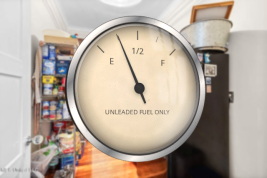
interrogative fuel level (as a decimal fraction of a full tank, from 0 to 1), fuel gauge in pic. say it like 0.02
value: 0.25
